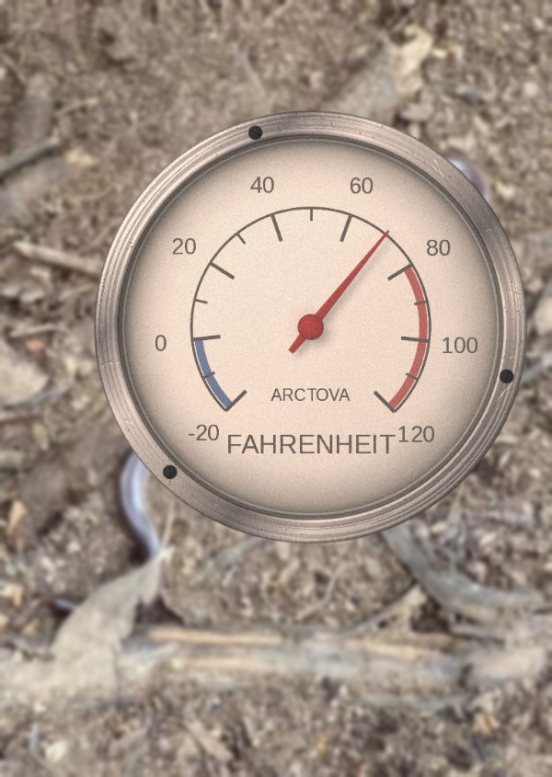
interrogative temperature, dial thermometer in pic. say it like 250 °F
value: 70 °F
